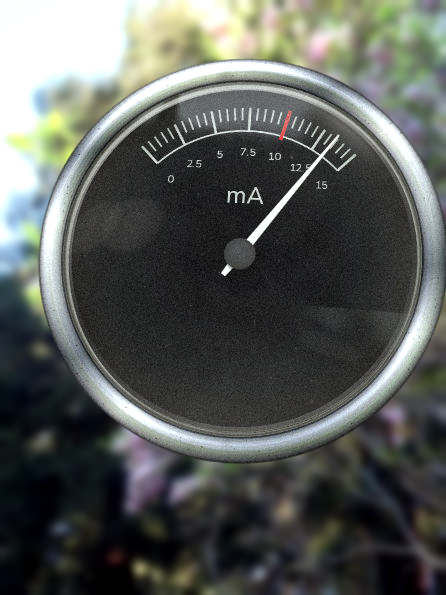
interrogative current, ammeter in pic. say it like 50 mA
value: 13.5 mA
